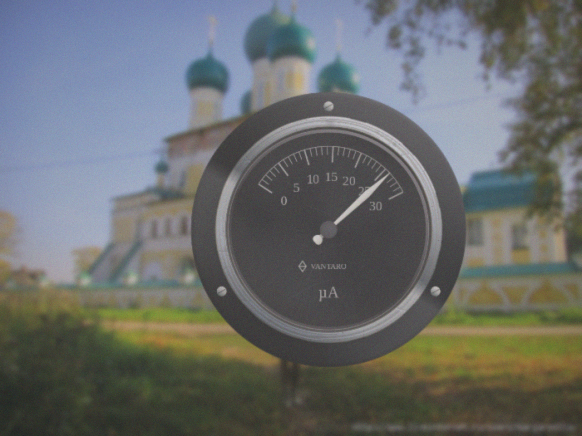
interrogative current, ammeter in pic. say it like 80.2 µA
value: 26 µA
